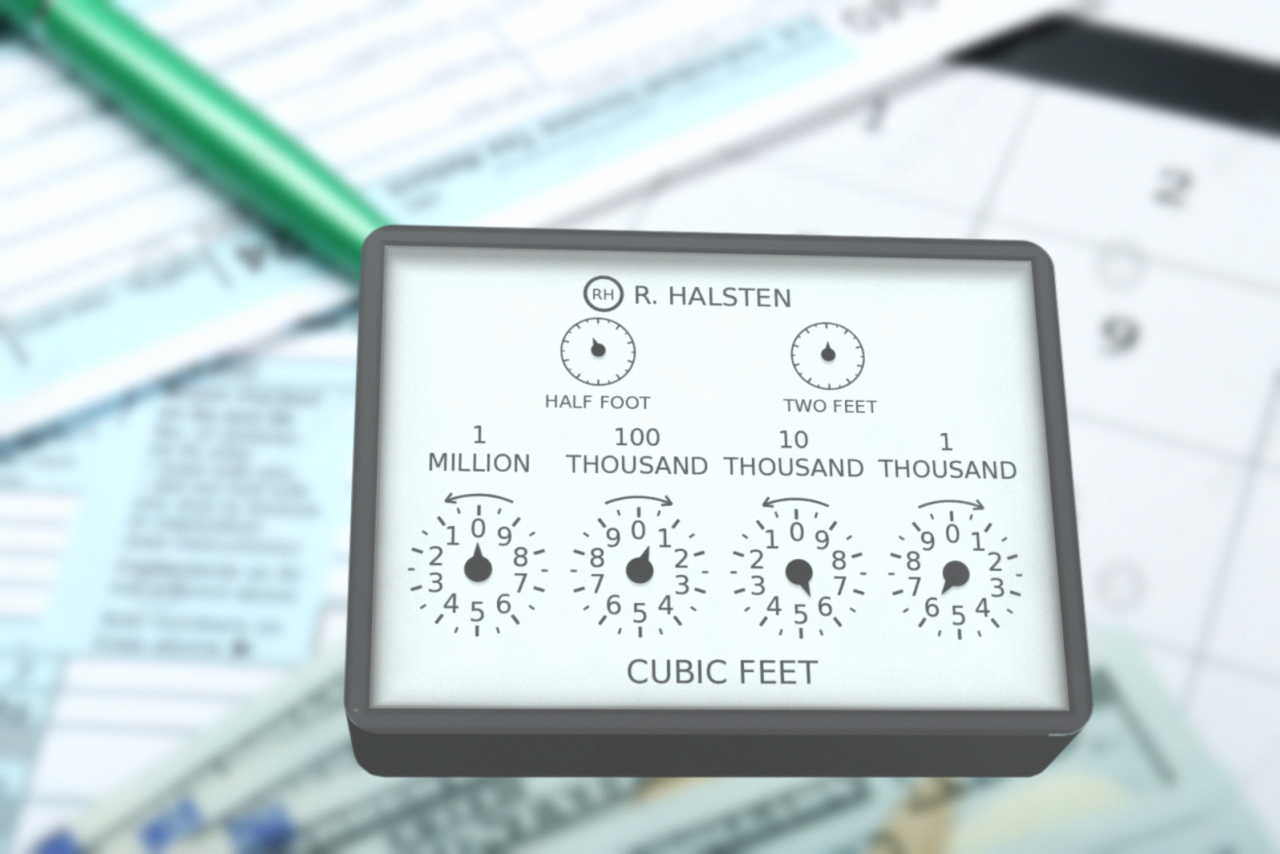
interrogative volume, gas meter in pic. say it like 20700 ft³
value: 5600 ft³
